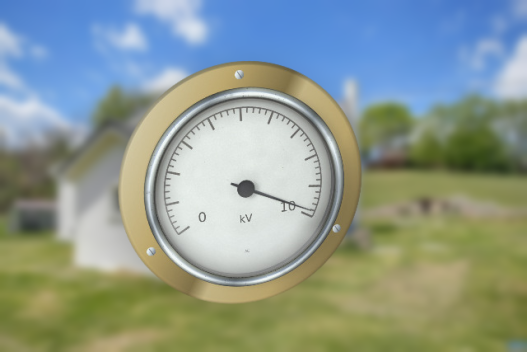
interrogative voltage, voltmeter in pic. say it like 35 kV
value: 9.8 kV
